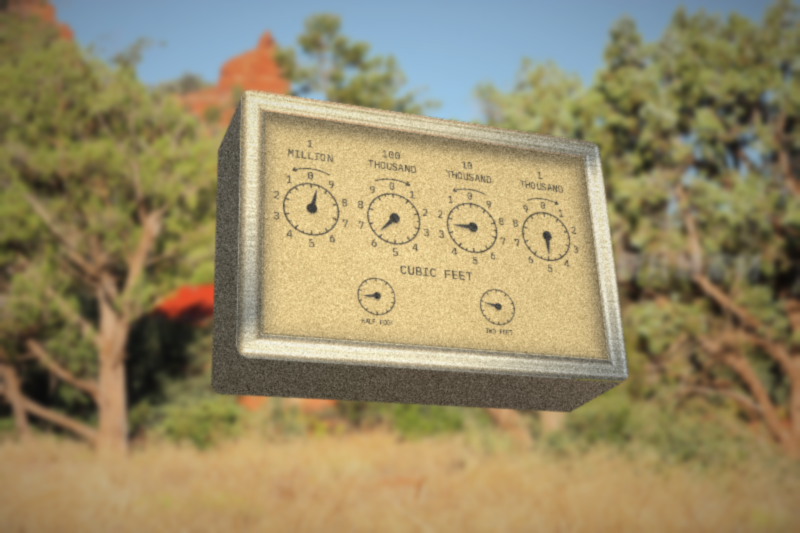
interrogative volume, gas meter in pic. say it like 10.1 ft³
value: 962500 ft³
